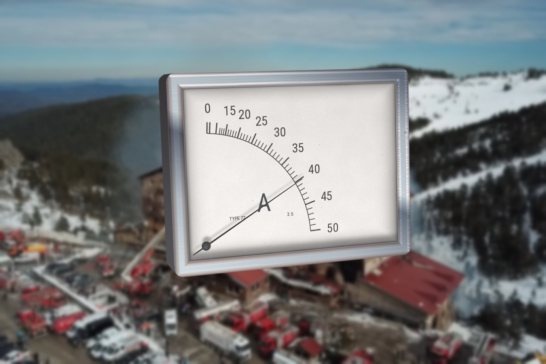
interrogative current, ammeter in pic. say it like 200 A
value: 40 A
